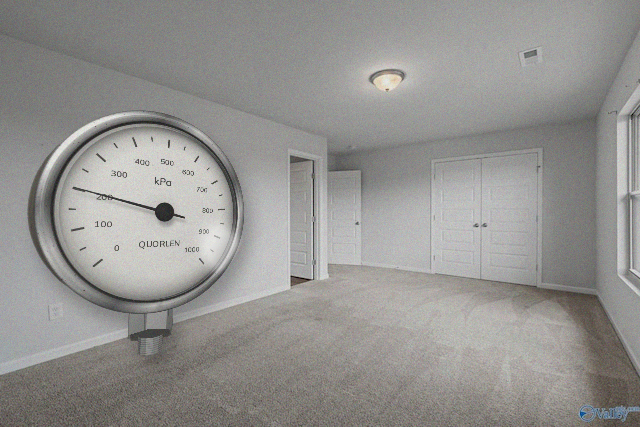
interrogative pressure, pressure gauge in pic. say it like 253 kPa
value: 200 kPa
